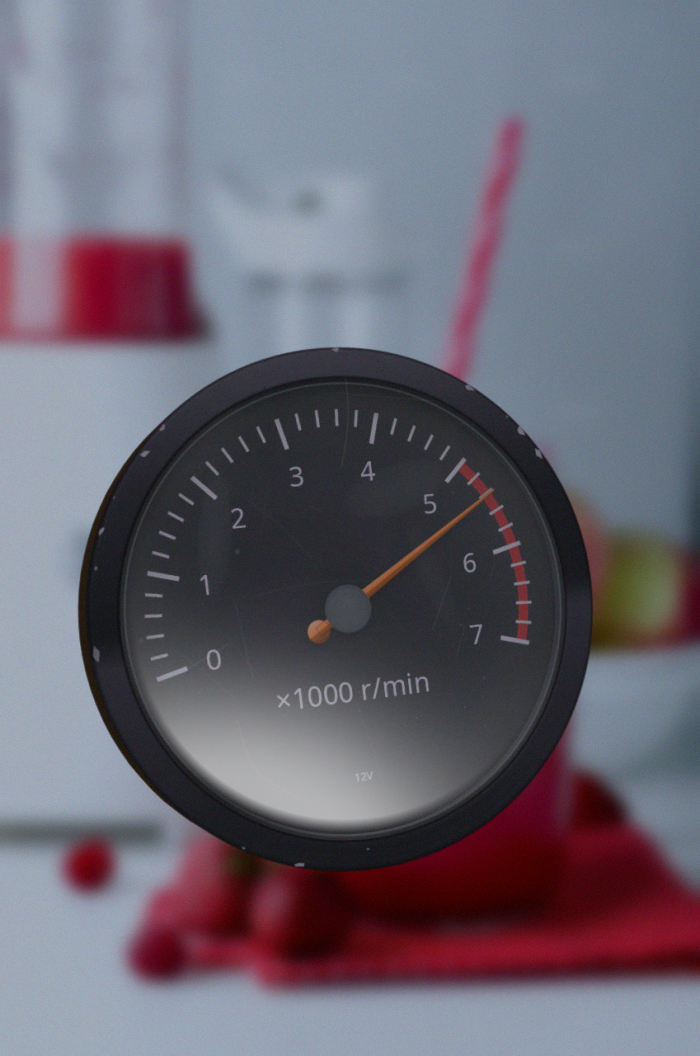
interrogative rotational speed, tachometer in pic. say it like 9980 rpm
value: 5400 rpm
